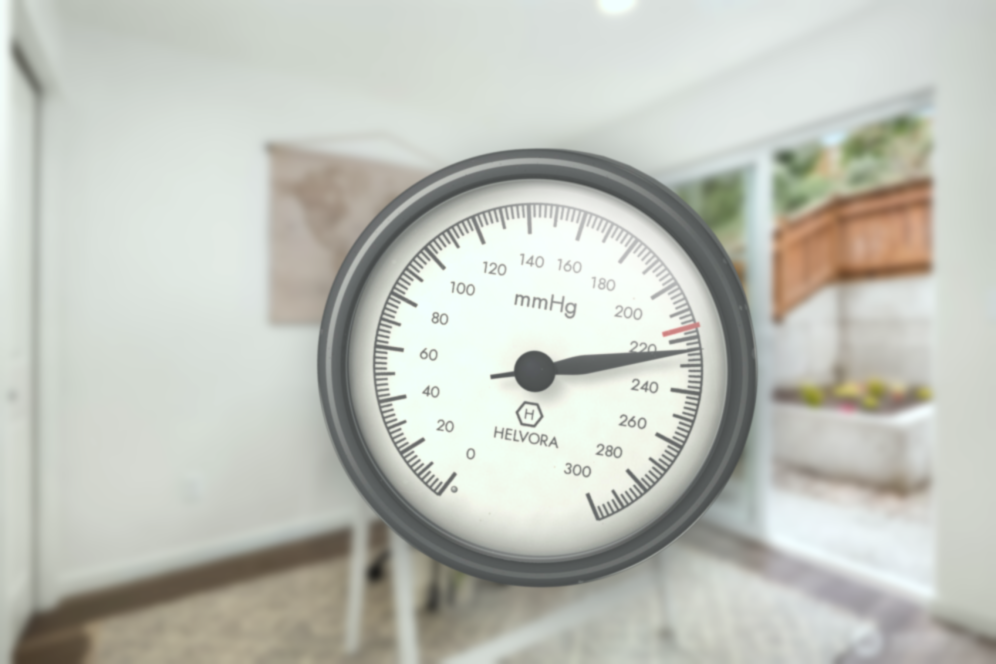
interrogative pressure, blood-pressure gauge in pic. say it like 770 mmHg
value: 224 mmHg
